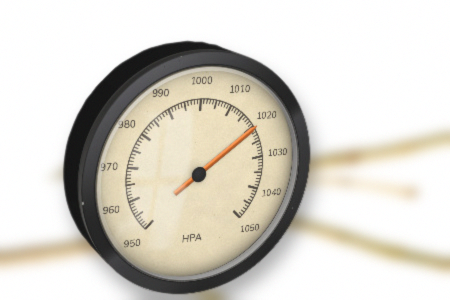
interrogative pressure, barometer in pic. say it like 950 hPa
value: 1020 hPa
